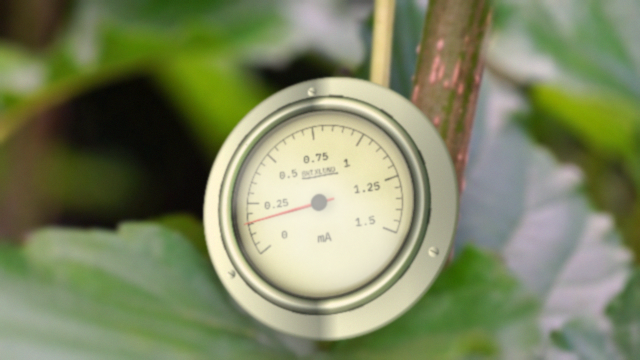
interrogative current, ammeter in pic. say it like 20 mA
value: 0.15 mA
